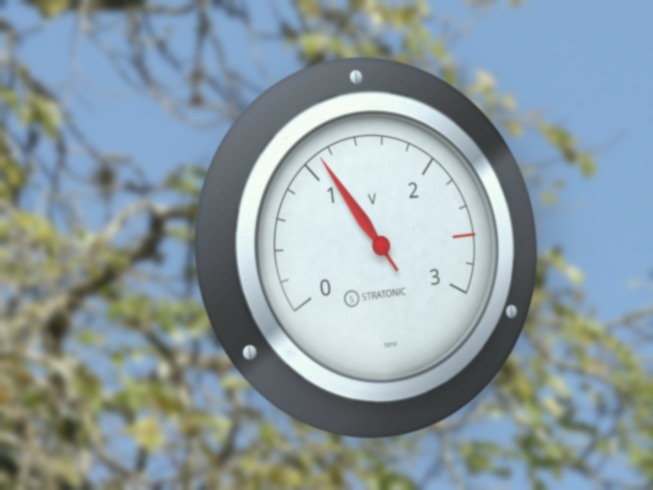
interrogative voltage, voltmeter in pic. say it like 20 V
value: 1.1 V
